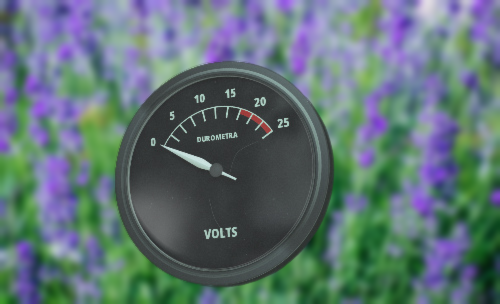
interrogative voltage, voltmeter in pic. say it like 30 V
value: 0 V
